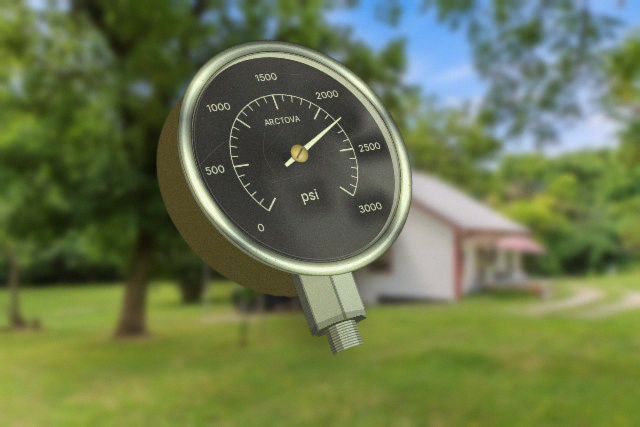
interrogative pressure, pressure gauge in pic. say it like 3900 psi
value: 2200 psi
